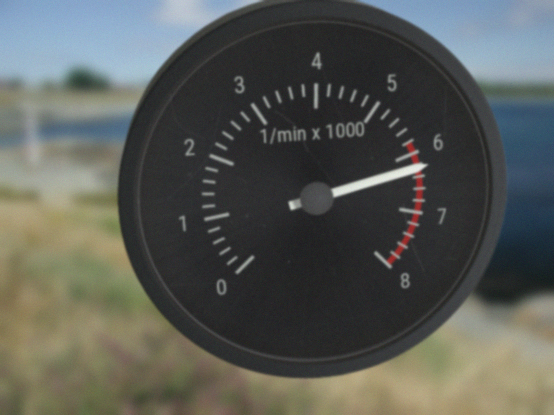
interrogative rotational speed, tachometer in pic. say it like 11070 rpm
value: 6200 rpm
